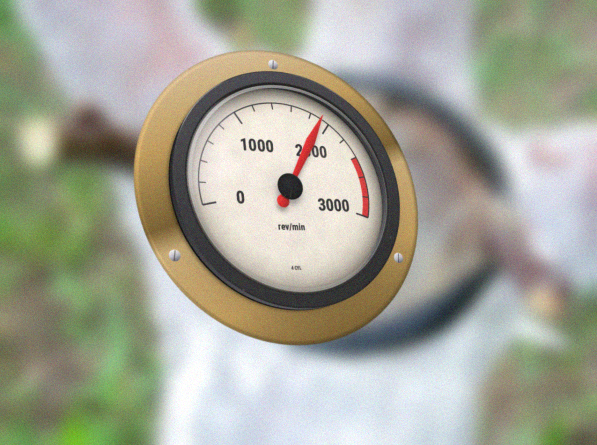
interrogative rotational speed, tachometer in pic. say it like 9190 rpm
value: 1900 rpm
